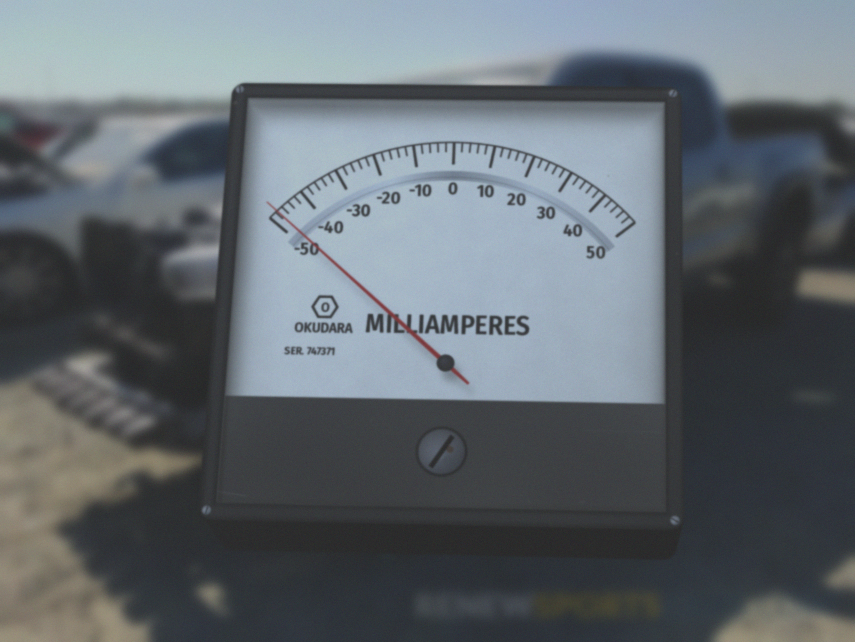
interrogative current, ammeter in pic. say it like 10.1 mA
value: -48 mA
